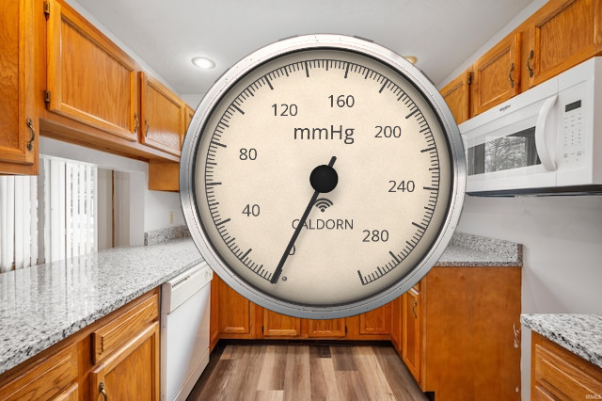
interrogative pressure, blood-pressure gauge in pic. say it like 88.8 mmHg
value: 2 mmHg
